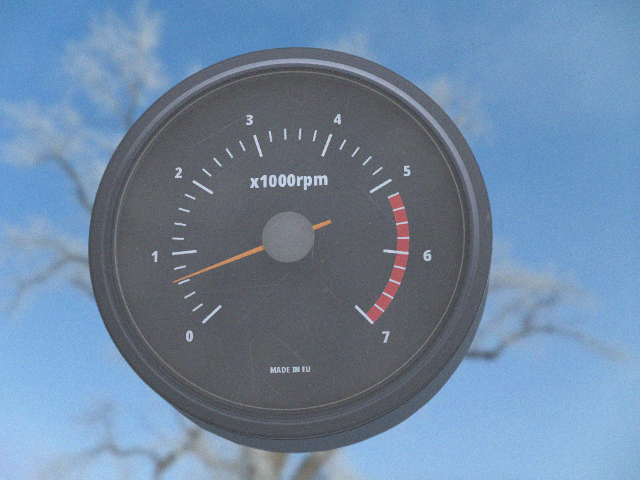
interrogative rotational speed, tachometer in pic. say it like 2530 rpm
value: 600 rpm
